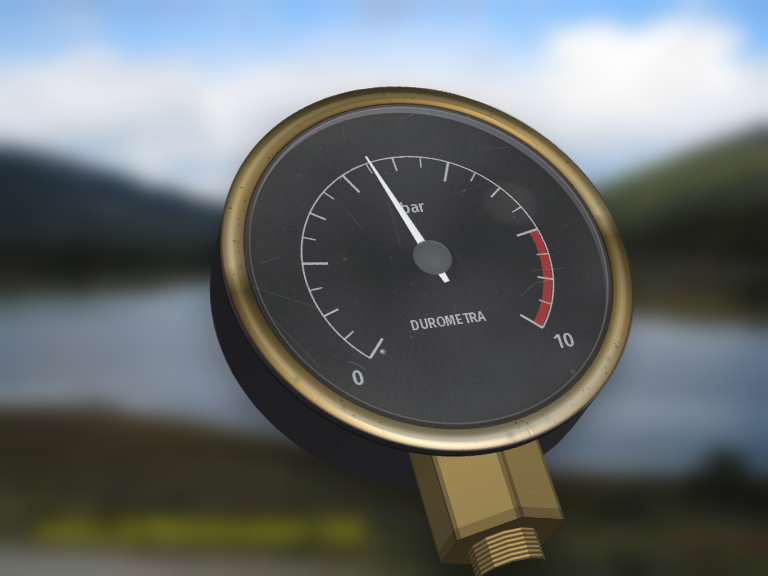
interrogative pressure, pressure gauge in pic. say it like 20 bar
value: 4.5 bar
